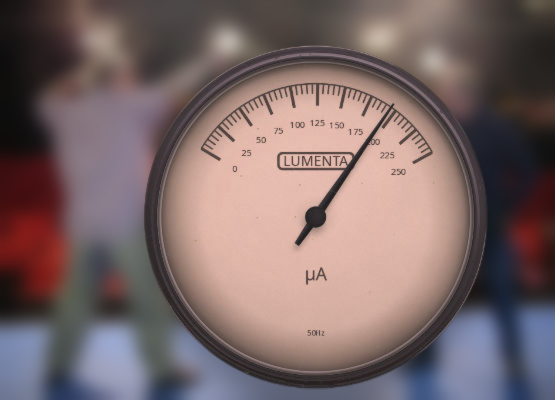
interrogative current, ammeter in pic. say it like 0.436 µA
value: 195 µA
